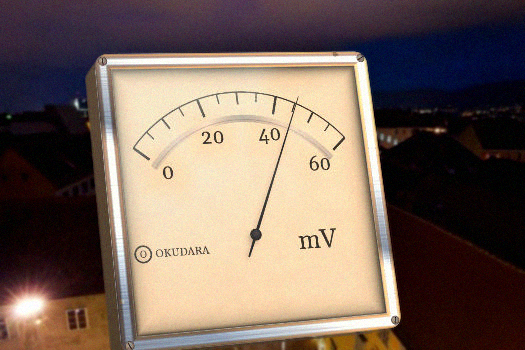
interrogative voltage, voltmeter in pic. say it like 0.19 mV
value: 45 mV
